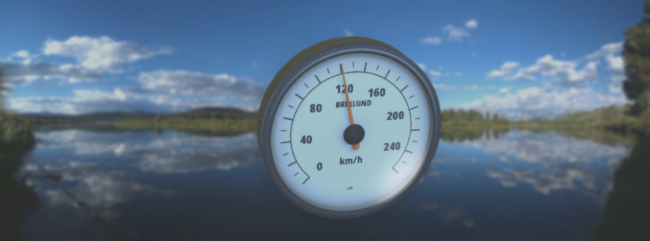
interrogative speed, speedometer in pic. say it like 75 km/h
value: 120 km/h
